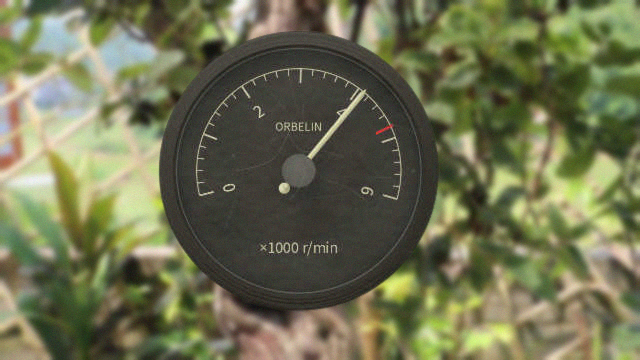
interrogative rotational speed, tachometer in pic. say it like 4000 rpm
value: 4100 rpm
